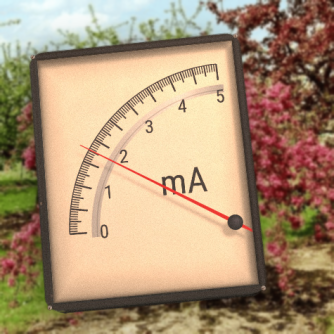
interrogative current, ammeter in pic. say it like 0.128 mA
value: 1.75 mA
